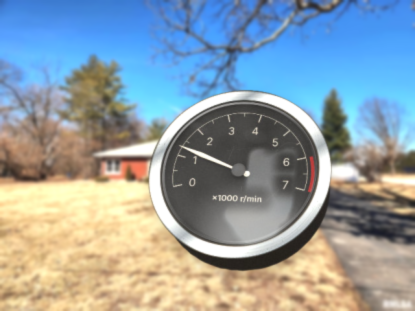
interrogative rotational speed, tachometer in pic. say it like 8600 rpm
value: 1250 rpm
